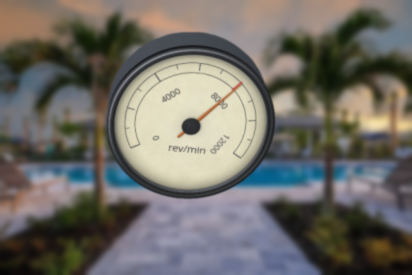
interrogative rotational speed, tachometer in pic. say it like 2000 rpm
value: 8000 rpm
